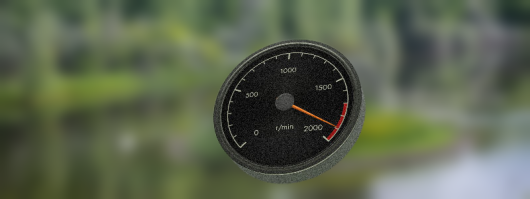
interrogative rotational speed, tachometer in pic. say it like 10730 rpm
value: 1900 rpm
